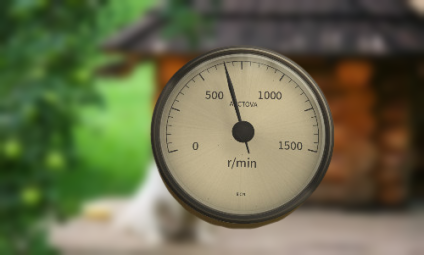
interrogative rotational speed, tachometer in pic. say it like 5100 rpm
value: 650 rpm
